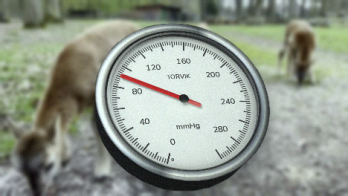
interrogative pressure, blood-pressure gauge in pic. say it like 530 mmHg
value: 90 mmHg
